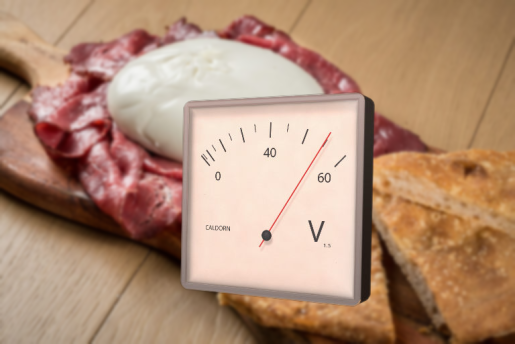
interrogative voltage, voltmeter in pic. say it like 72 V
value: 55 V
